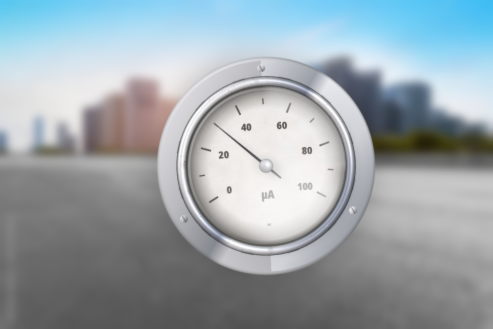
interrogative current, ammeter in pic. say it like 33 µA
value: 30 µA
